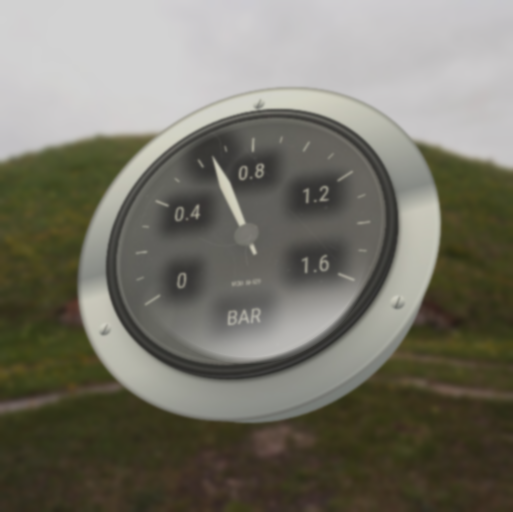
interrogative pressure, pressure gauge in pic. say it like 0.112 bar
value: 0.65 bar
